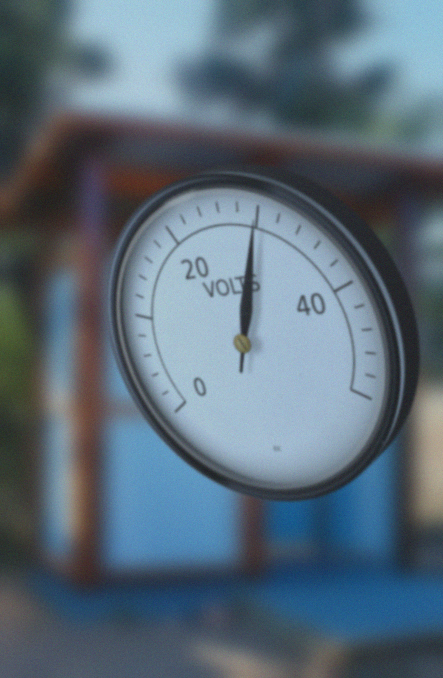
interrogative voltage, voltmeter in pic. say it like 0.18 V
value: 30 V
